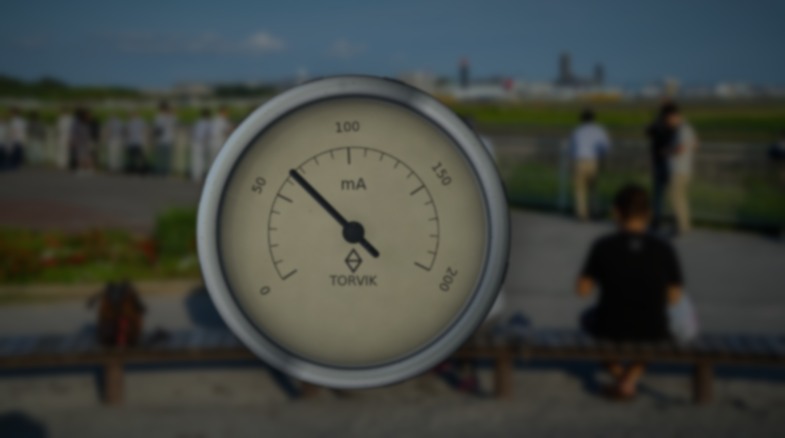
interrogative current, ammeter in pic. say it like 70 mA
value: 65 mA
